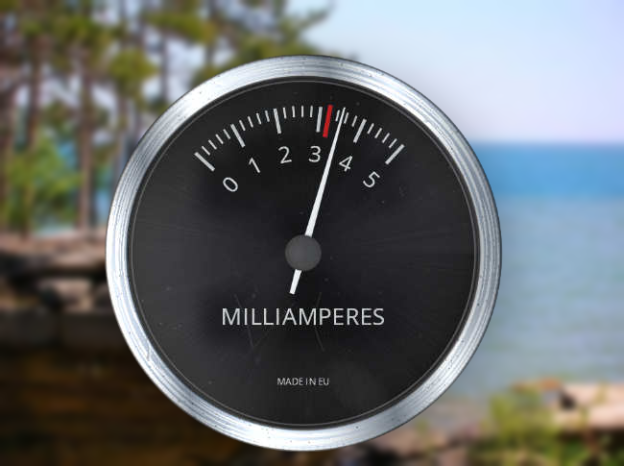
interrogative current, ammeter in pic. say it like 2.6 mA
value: 3.5 mA
